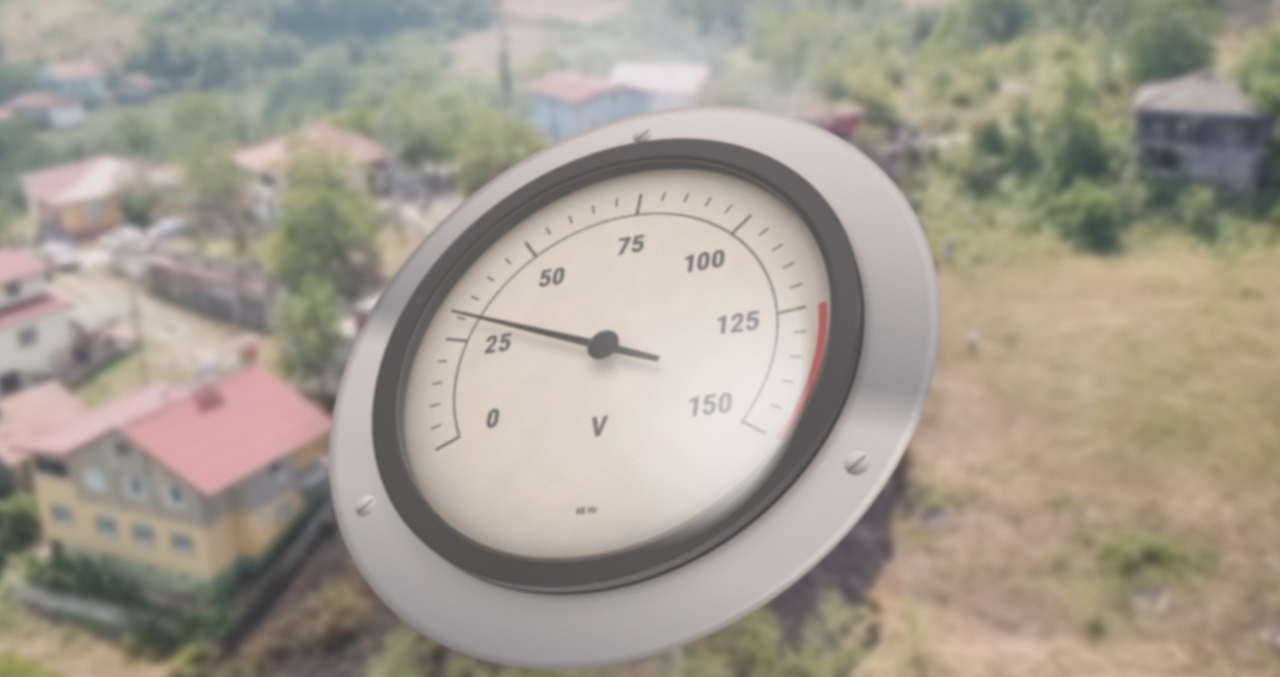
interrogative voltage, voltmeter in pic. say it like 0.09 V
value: 30 V
